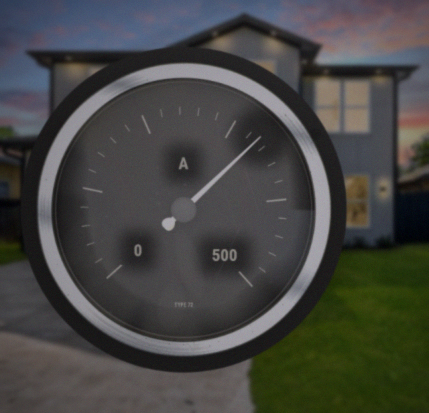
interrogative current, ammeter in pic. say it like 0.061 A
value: 330 A
